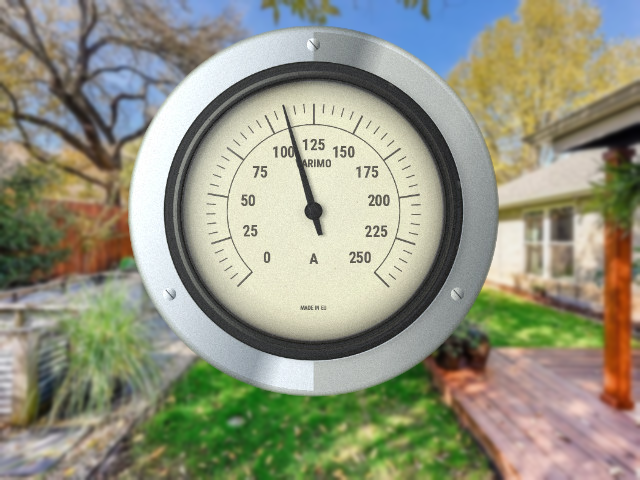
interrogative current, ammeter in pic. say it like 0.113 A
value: 110 A
